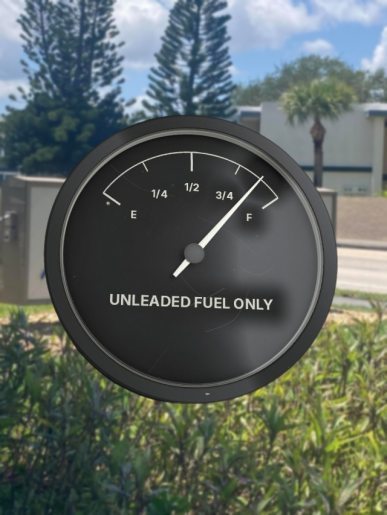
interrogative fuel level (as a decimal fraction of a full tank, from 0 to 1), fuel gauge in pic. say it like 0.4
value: 0.875
